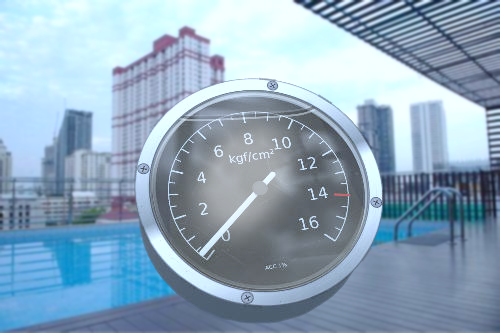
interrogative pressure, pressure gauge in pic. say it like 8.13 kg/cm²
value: 0.25 kg/cm²
